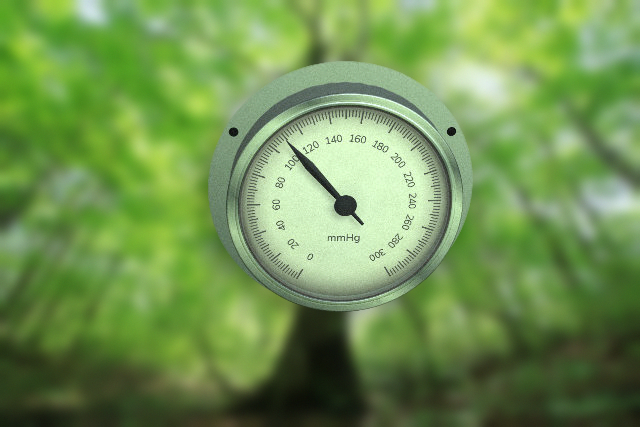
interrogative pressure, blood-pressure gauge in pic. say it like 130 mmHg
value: 110 mmHg
